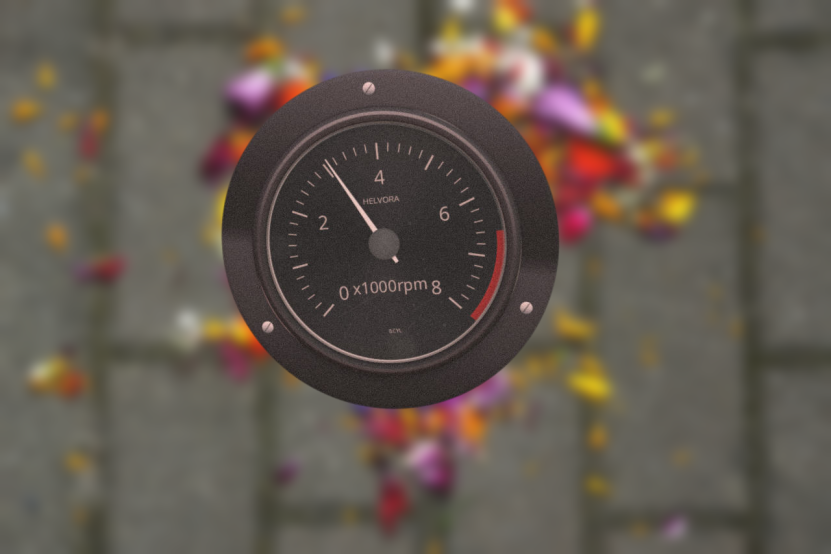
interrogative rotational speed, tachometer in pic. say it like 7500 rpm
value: 3100 rpm
